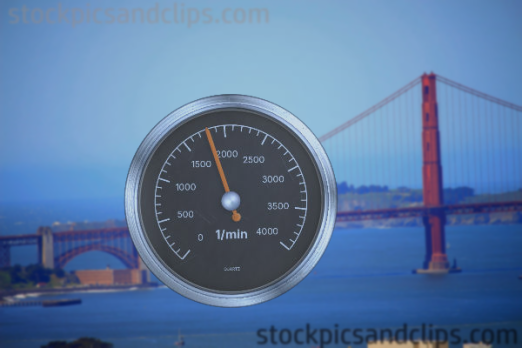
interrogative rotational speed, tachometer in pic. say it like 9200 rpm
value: 1800 rpm
